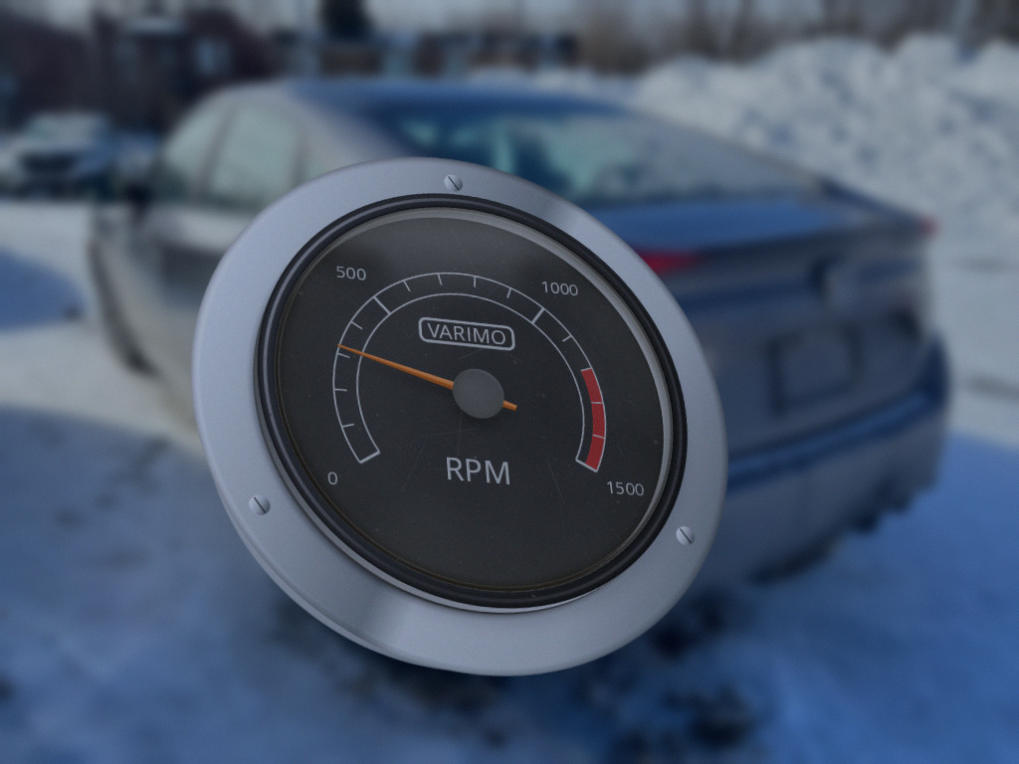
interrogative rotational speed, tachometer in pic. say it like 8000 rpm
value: 300 rpm
